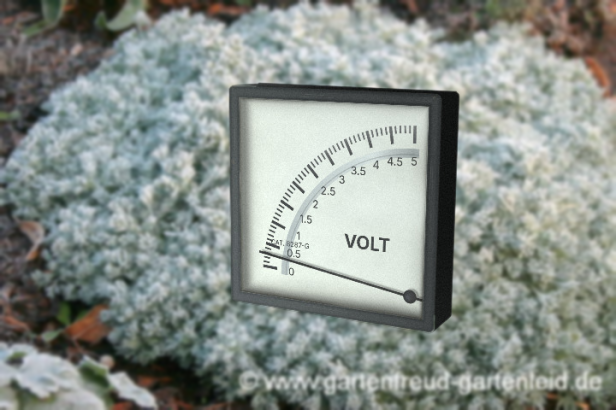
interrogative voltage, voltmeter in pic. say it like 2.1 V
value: 0.3 V
